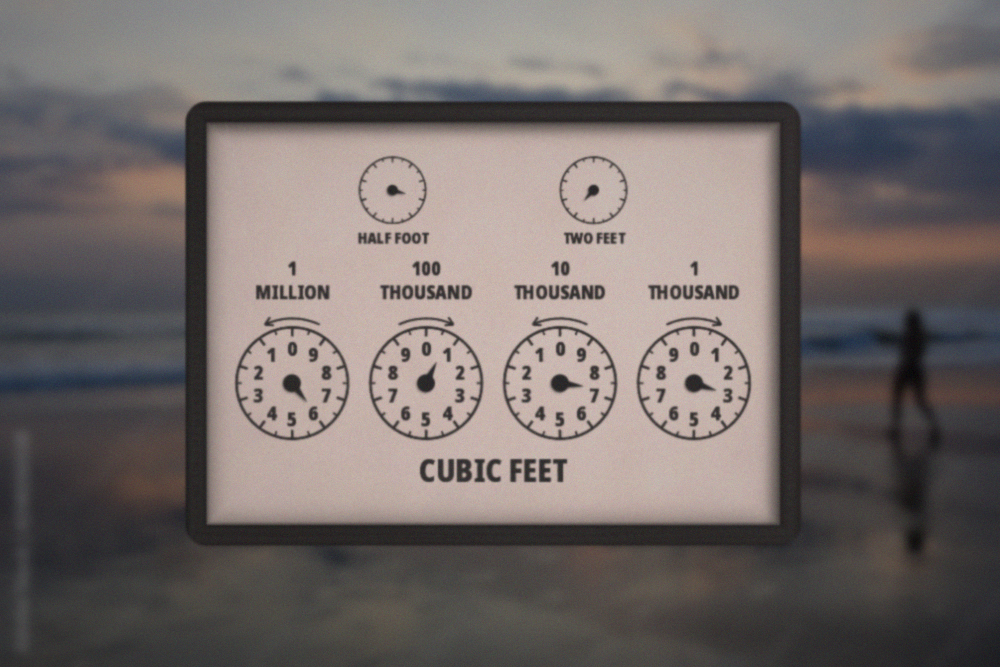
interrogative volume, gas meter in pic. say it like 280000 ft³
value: 607300 ft³
